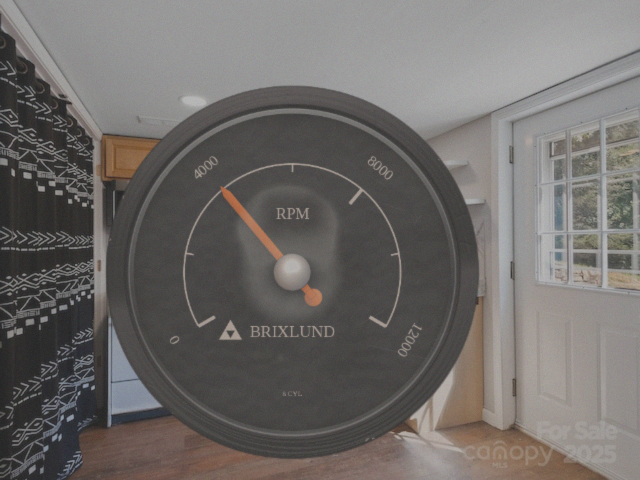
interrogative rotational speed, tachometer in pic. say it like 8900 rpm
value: 4000 rpm
